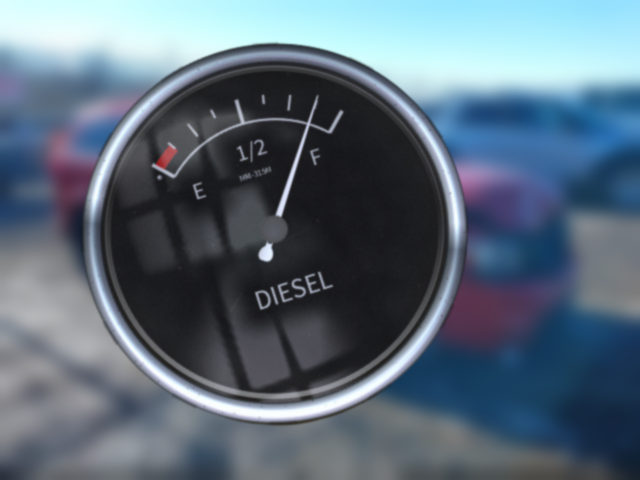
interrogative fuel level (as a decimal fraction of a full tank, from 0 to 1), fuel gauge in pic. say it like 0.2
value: 0.875
